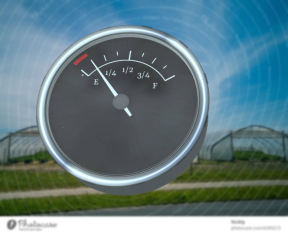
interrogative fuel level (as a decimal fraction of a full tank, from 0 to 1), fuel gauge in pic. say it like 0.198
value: 0.125
